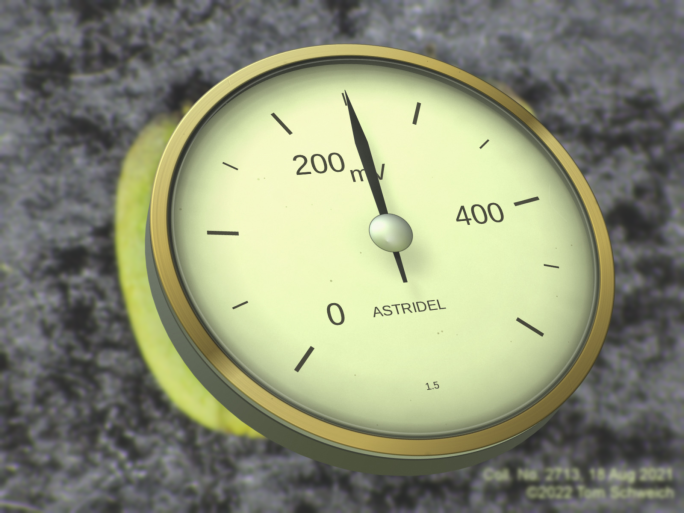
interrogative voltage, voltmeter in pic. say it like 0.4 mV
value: 250 mV
